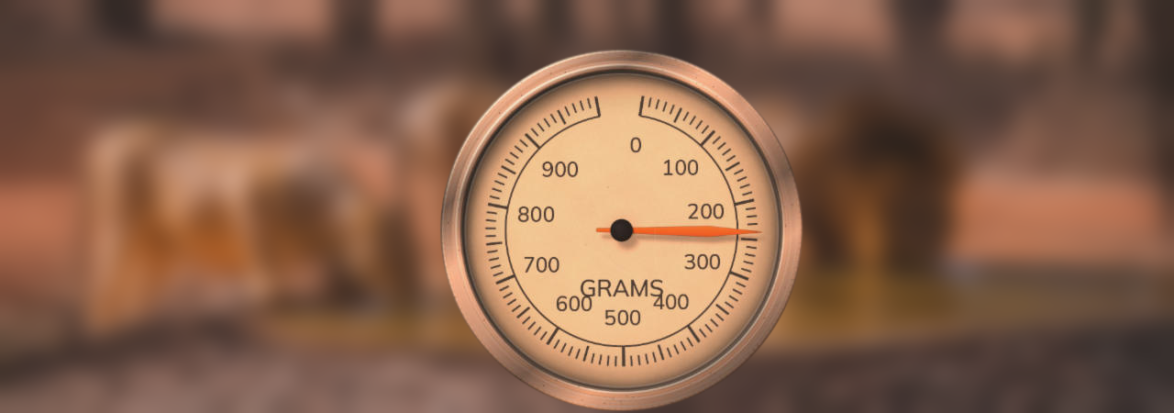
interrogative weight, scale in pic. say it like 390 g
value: 240 g
